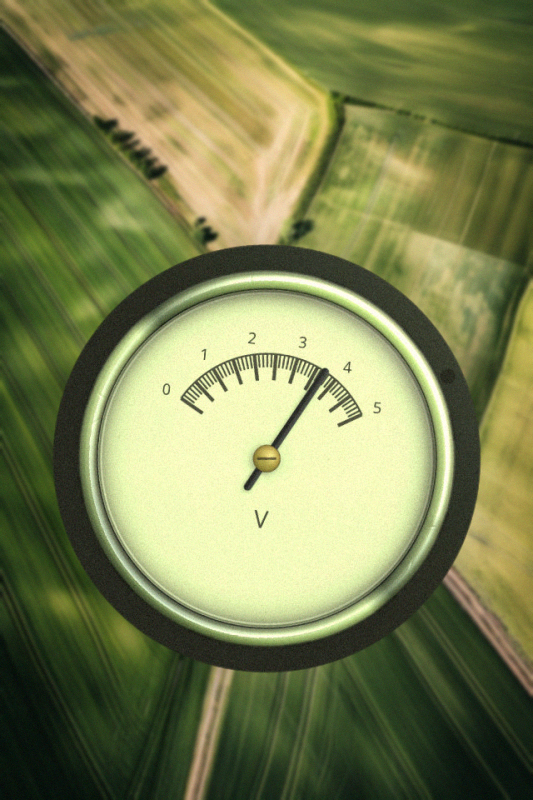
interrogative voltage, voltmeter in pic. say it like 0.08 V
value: 3.7 V
